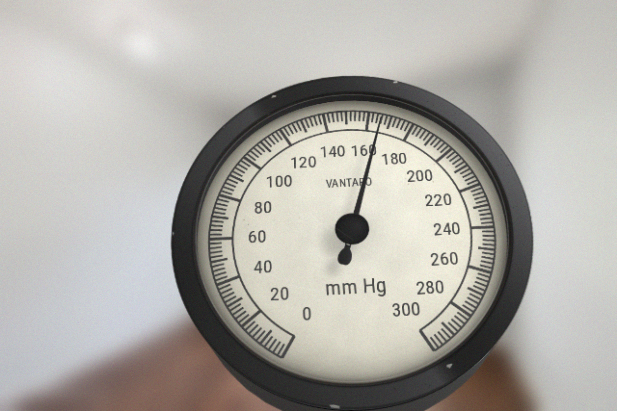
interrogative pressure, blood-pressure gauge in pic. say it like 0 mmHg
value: 166 mmHg
